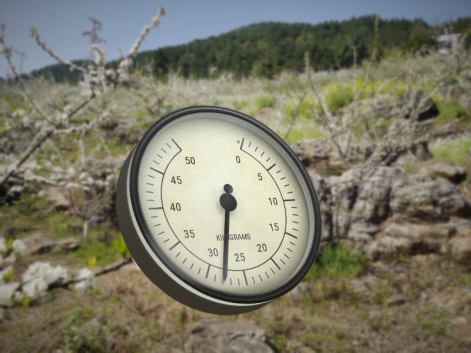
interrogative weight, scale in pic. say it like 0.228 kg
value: 28 kg
